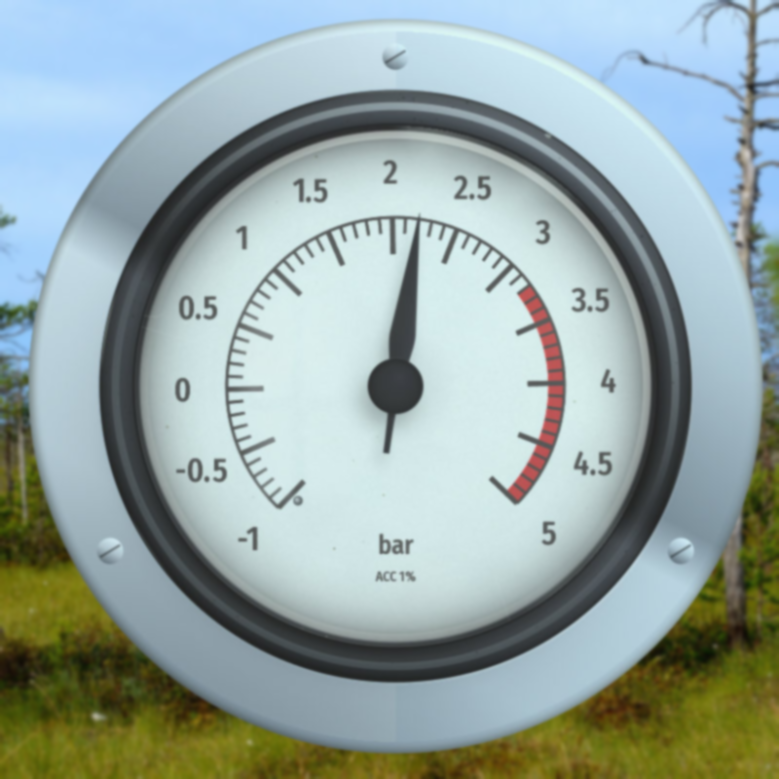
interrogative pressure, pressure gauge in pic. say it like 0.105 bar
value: 2.2 bar
